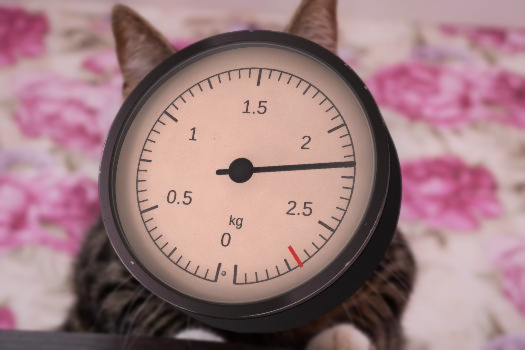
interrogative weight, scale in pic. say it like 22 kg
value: 2.2 kg
